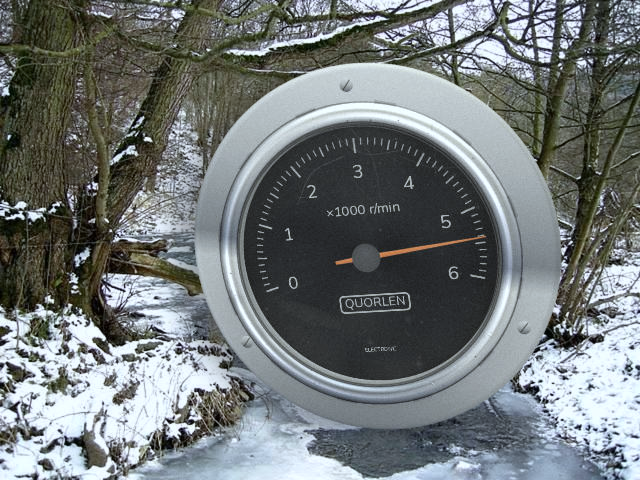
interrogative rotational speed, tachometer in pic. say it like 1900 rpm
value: 5400 rpm
